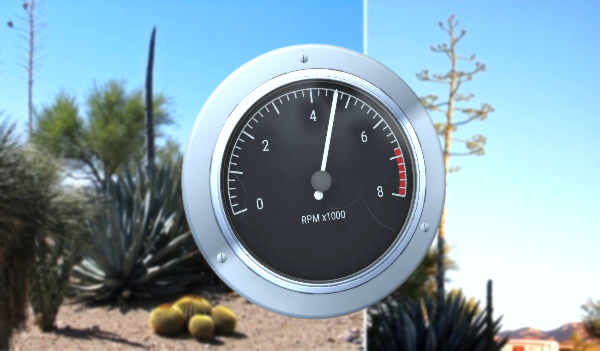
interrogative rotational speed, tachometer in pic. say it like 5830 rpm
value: 4600 rpm
